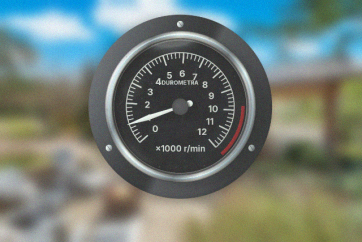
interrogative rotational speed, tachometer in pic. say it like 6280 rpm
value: 1000 rpm
